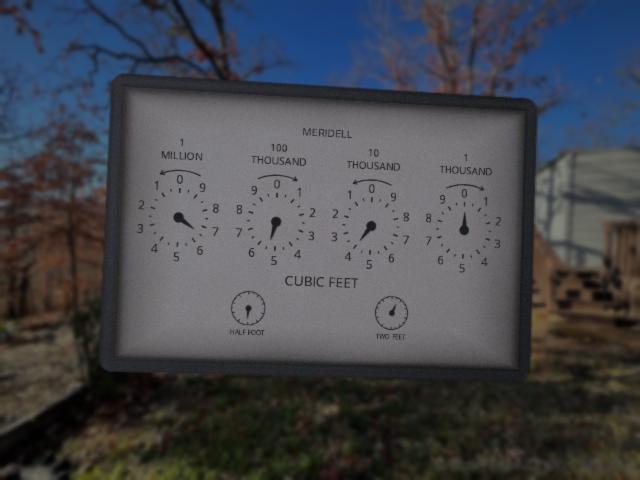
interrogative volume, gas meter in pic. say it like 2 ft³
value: 654000 ft³
